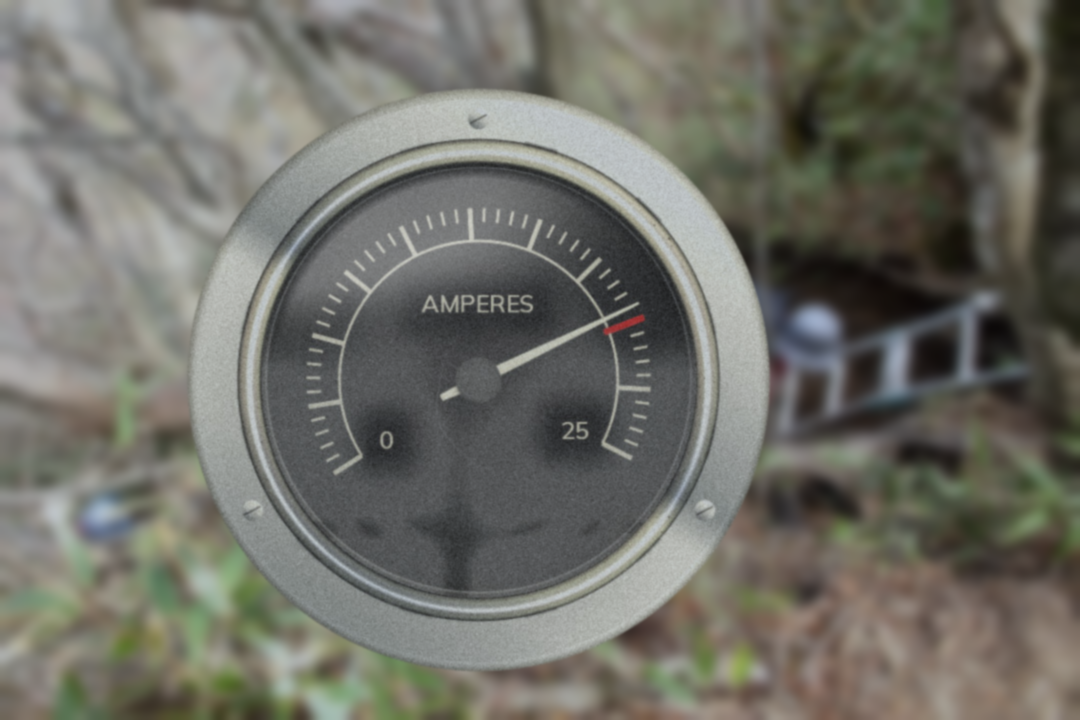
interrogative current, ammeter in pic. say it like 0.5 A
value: 19.5 A
